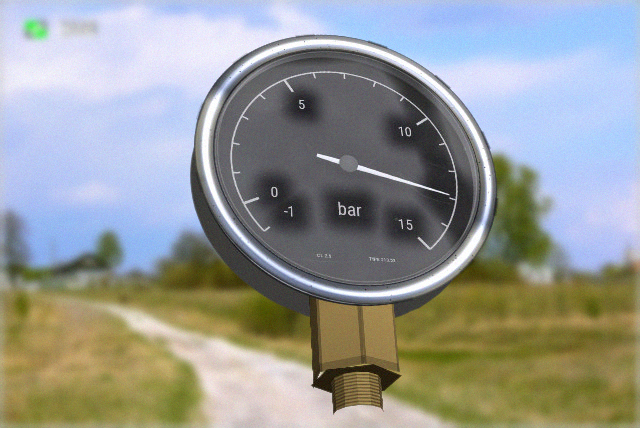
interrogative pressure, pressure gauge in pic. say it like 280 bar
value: 13 bar
